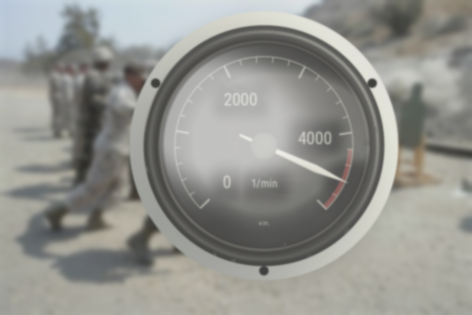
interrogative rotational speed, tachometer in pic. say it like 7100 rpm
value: 4600 rpm
